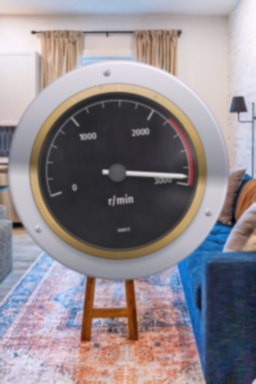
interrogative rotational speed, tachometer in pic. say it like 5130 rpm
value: 2900 rpm
